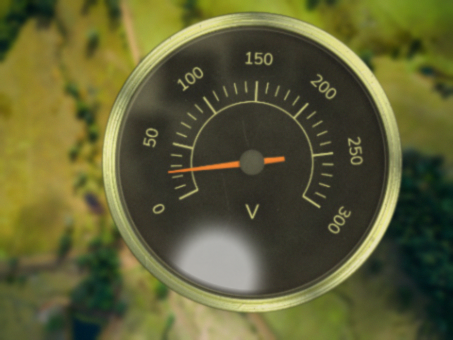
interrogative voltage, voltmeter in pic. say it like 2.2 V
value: 25 V
